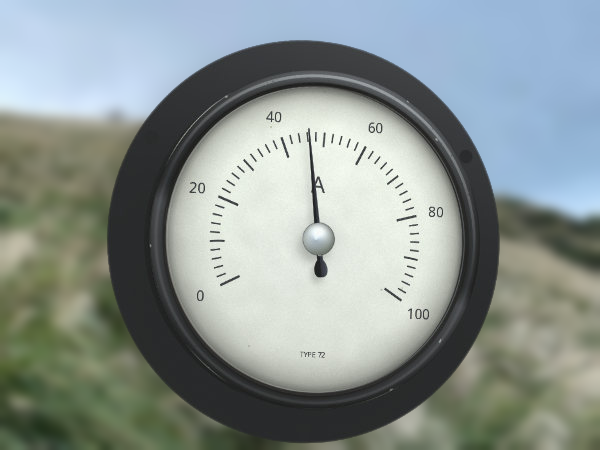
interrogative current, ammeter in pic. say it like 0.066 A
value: 46 A
